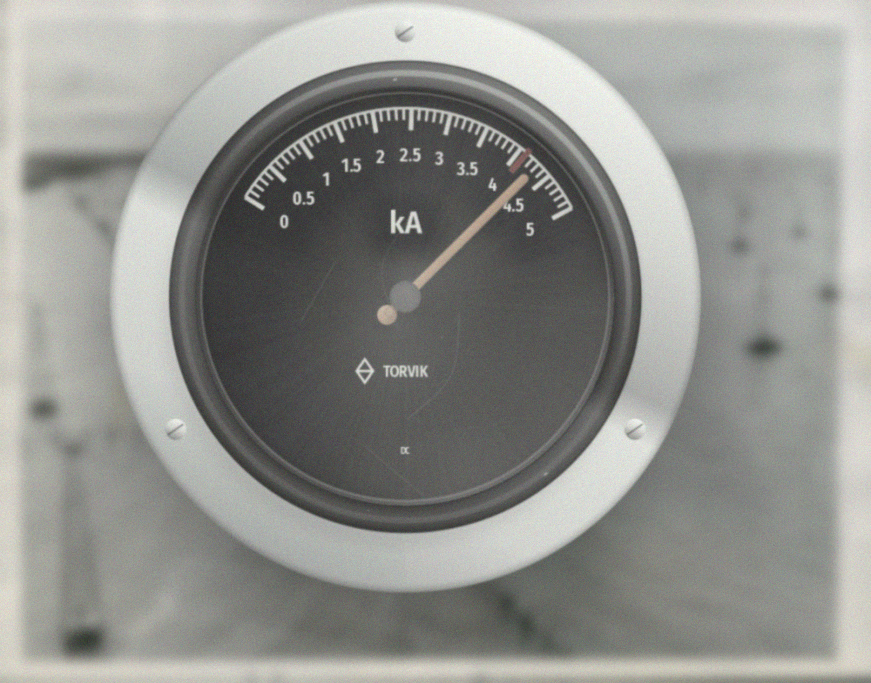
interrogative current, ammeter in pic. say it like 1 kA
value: 4.3 kA
